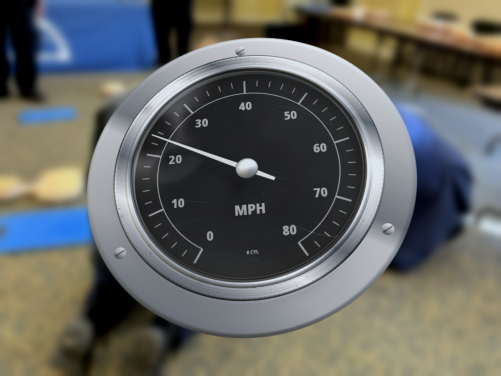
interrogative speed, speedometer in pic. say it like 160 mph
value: 23 mph
